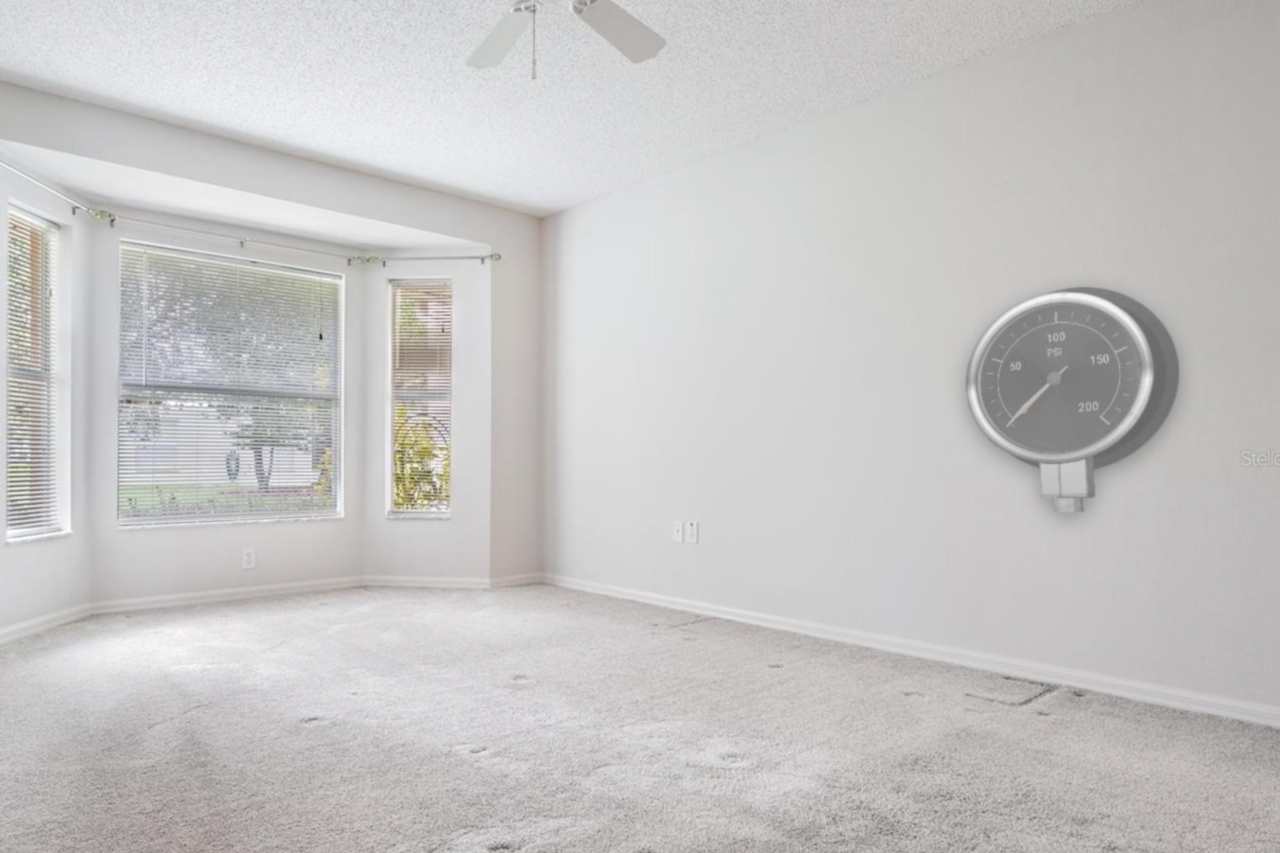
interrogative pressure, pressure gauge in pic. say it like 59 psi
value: 0 psi
